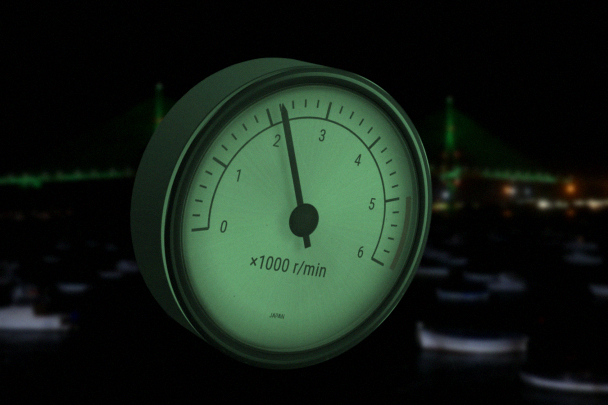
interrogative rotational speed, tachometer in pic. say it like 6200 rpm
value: 2200 rpm
